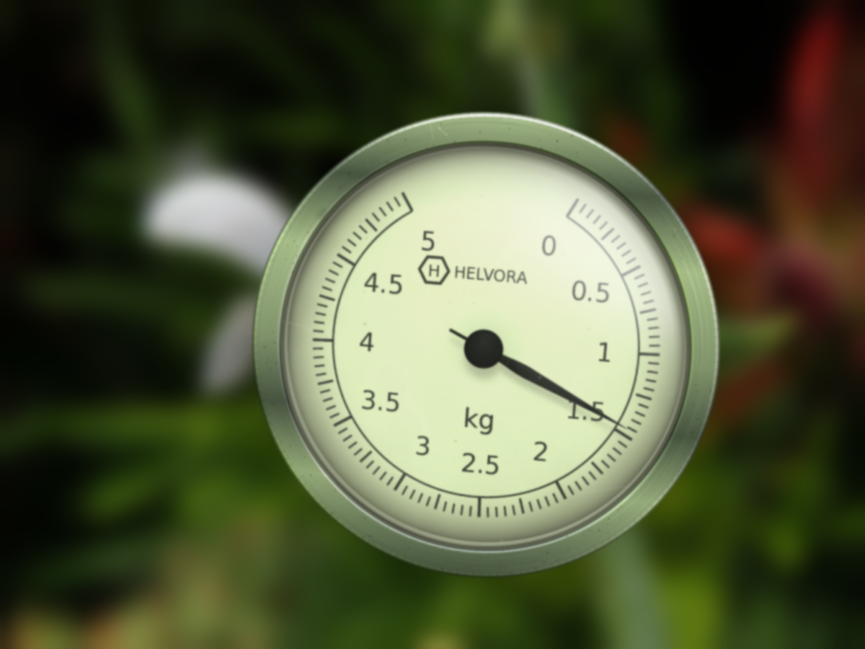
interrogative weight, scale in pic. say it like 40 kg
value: 1.45 kg
